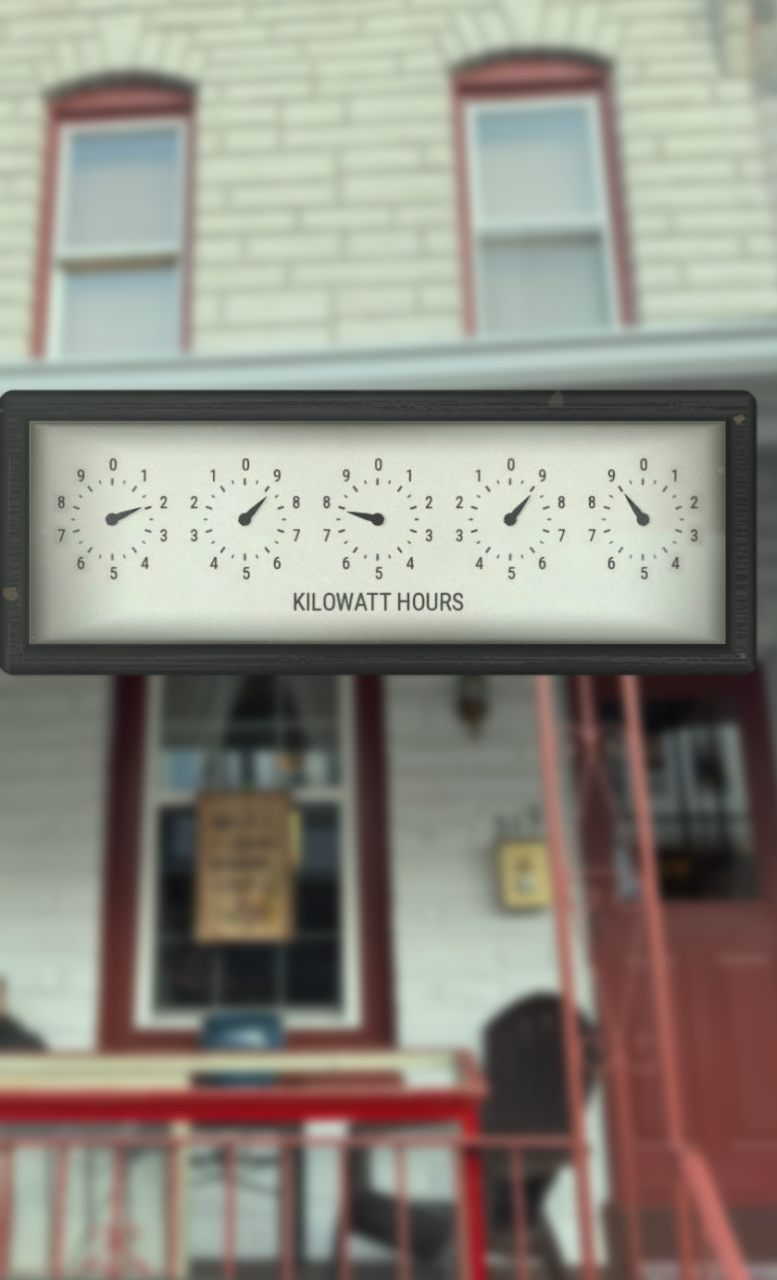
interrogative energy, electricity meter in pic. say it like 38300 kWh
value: 18789 kWh
